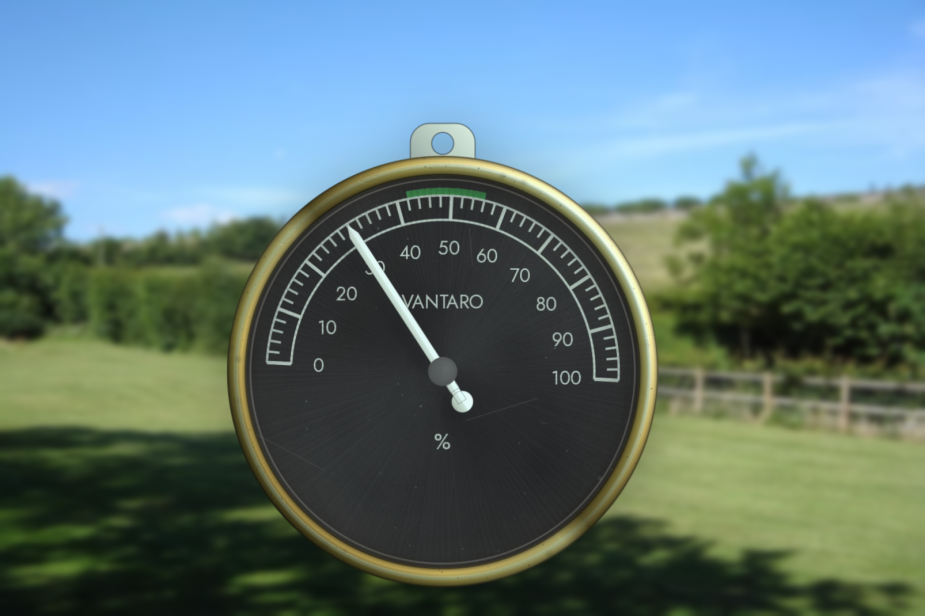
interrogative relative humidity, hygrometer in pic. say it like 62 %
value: 30 %
